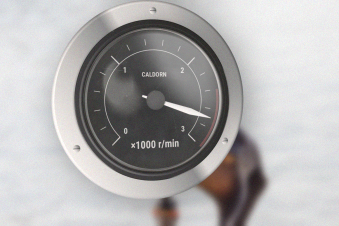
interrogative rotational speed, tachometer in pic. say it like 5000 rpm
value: 2700 rpm
